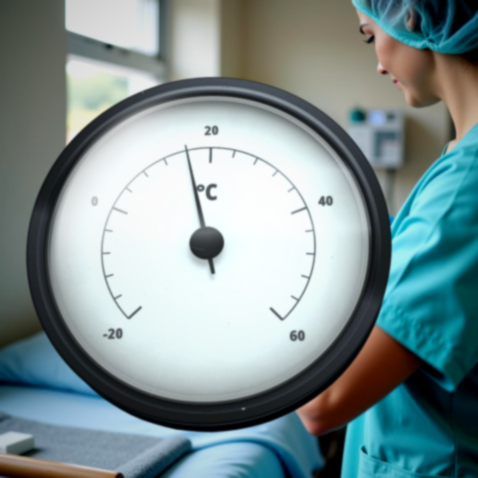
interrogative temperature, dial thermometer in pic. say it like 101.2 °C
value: 16 °C
